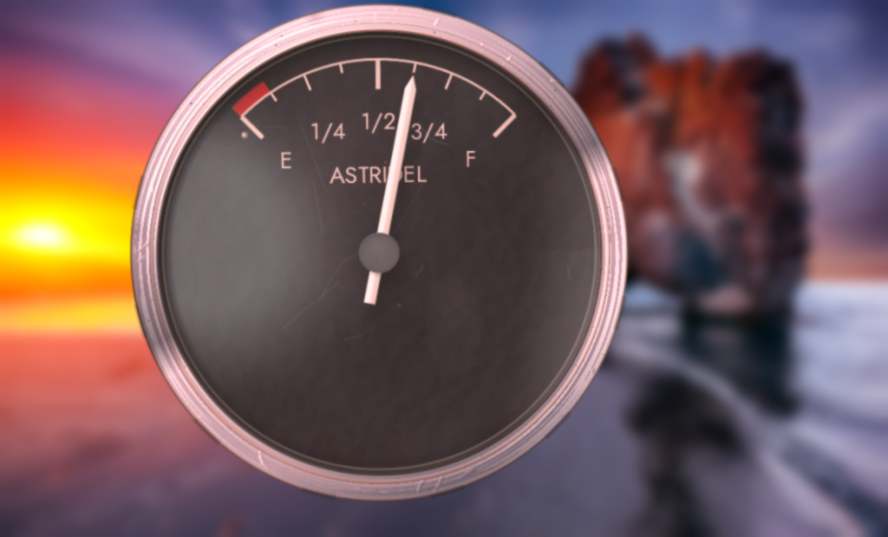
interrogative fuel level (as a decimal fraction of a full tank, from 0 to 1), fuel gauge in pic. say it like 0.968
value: 0.625
